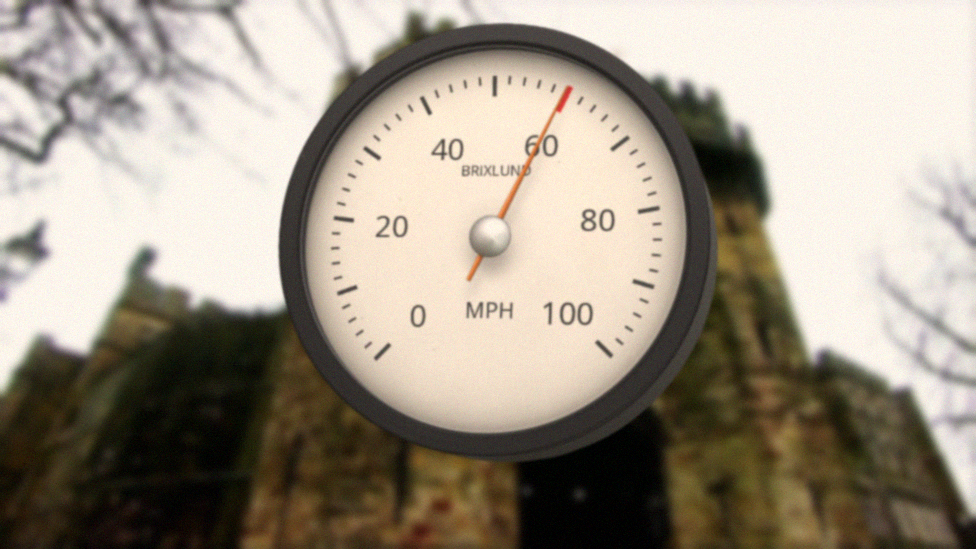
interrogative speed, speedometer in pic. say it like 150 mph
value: 60 mph
